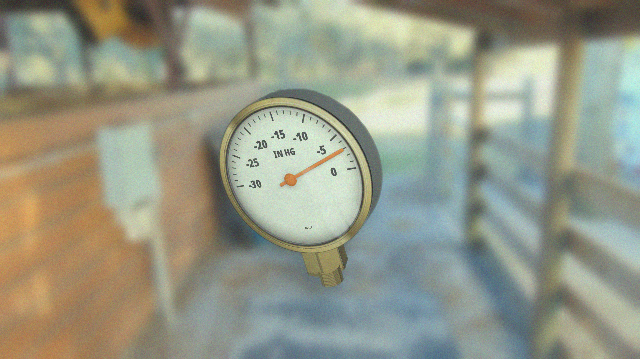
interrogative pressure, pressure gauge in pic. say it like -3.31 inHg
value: -3 inHg
